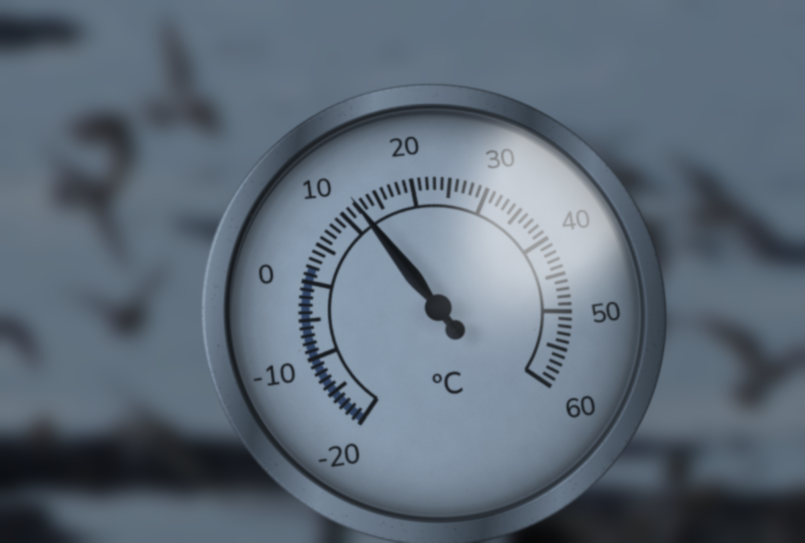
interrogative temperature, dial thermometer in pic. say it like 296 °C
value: 12 °C
